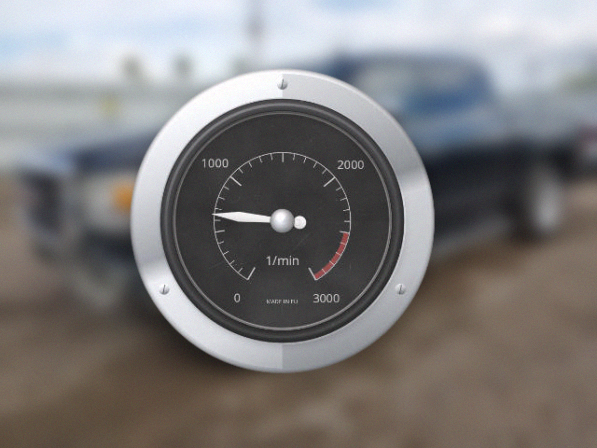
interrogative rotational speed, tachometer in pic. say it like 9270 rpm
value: 650 rpm
